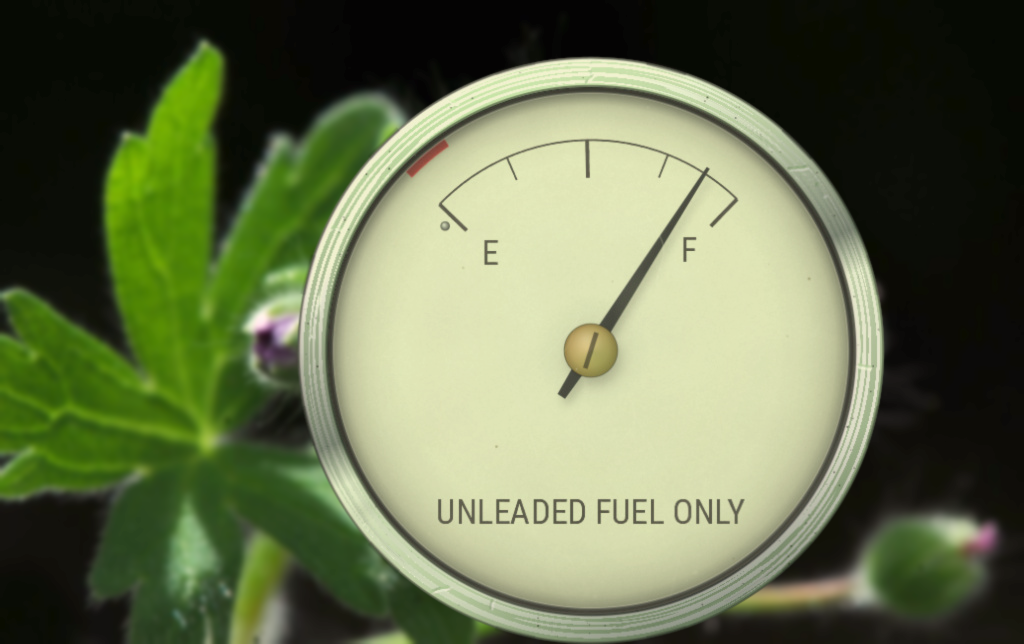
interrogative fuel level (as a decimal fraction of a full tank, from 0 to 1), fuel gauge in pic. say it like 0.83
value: 0.875
